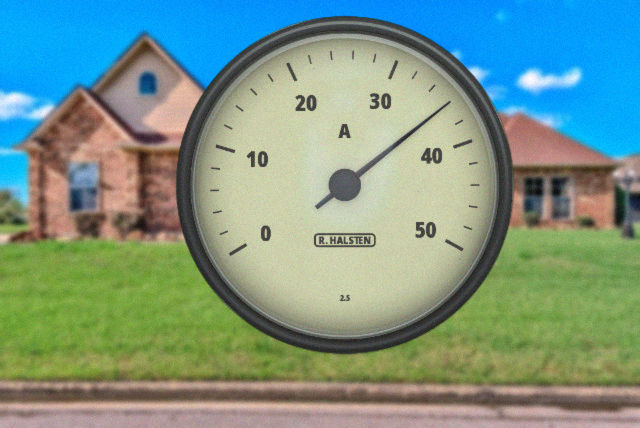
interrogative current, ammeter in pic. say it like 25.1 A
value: 36 A
